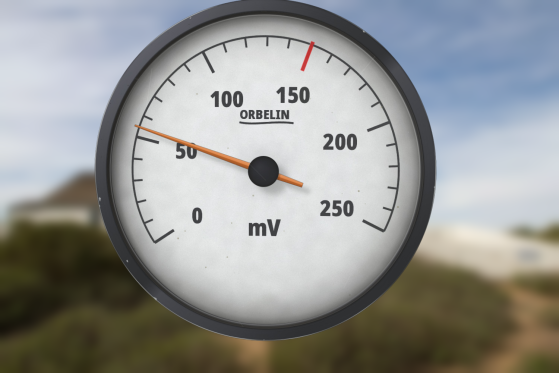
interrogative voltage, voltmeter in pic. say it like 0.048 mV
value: 55 mV
